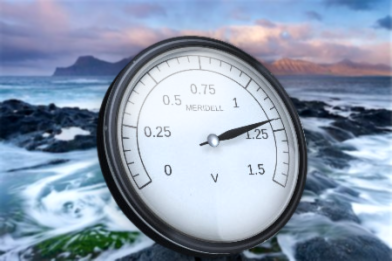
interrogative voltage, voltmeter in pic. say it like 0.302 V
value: 1.2 V
